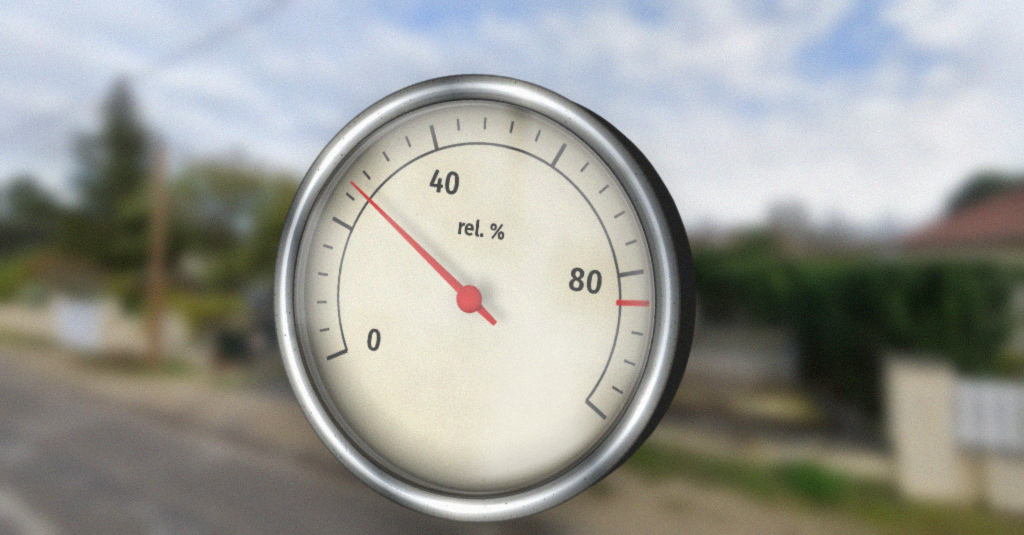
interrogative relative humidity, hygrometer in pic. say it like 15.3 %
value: 26 %
